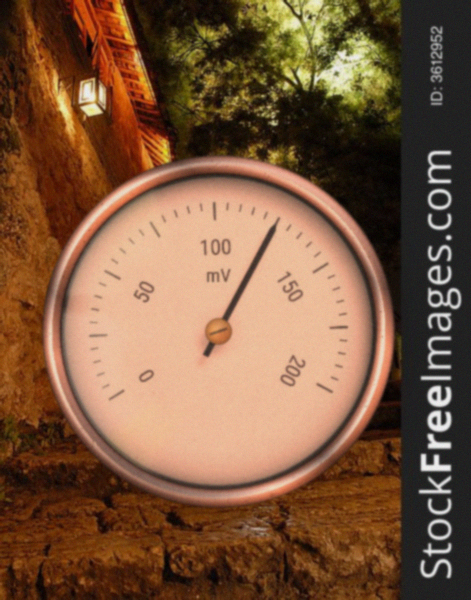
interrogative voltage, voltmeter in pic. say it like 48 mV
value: 125 mV
